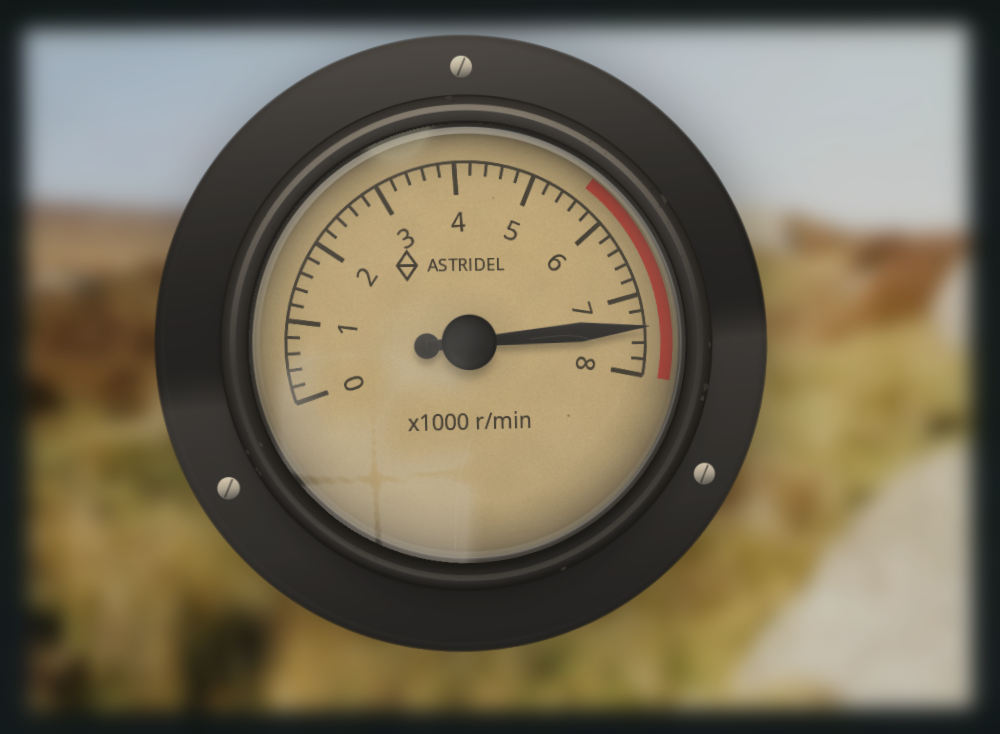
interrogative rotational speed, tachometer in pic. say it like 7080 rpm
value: 7400 rpm
